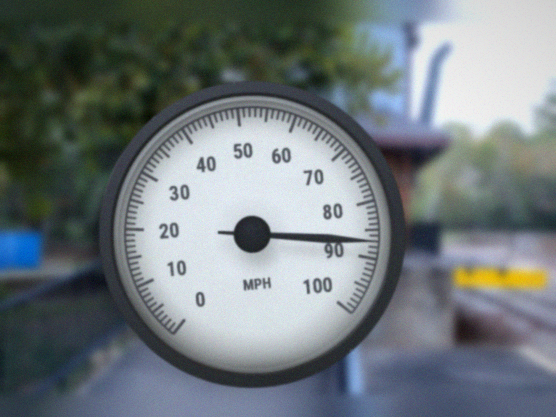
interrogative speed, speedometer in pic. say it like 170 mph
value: 87 mph
